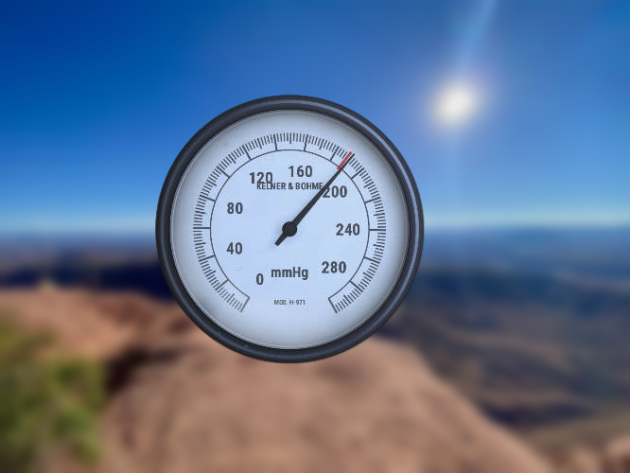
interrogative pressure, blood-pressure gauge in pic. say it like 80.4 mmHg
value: 190 mmHg
